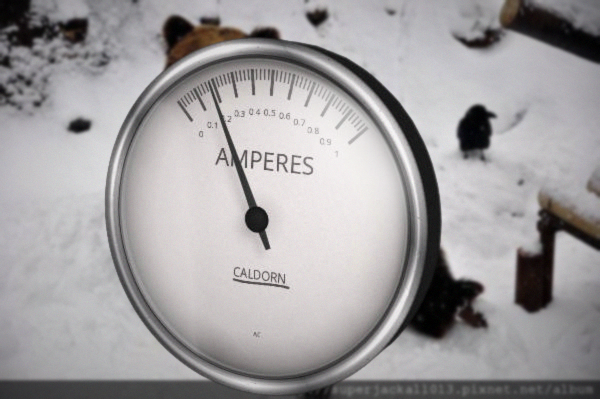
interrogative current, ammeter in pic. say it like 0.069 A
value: 0.2 A
